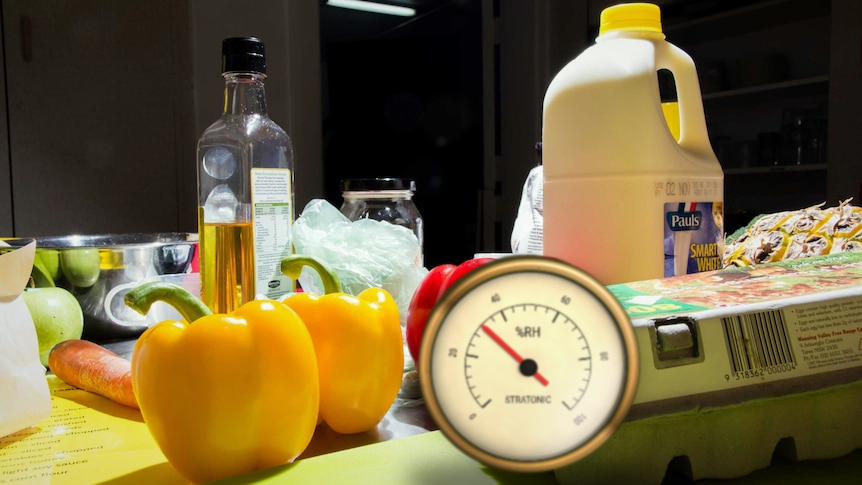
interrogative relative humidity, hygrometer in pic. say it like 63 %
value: 32 %
